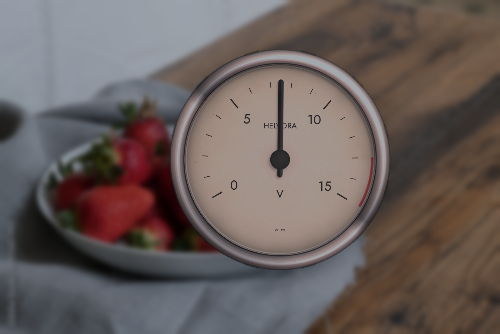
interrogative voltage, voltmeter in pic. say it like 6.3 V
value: 7.5 V
